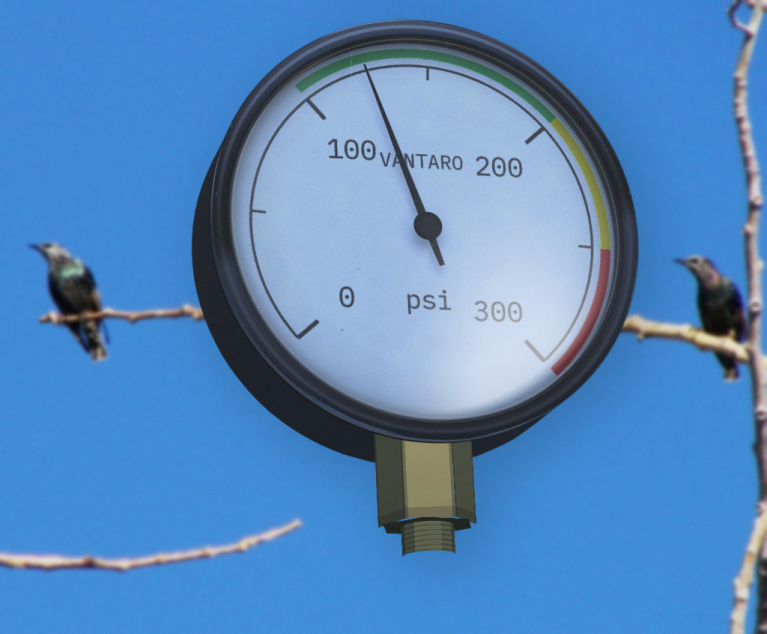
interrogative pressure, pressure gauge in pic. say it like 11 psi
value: 125 psi
